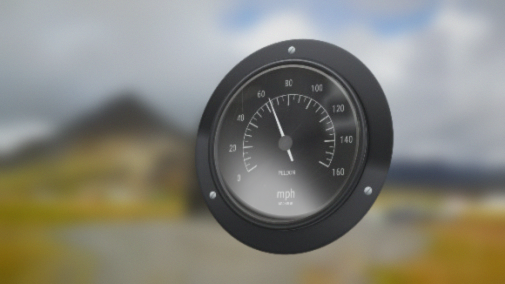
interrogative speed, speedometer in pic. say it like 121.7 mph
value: 65 mph
